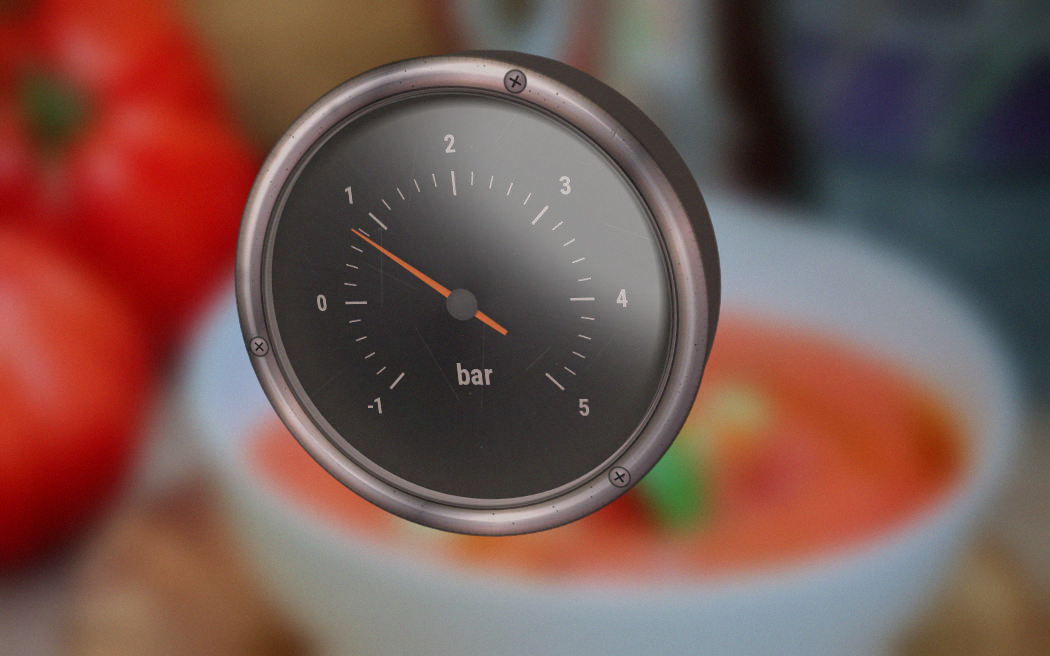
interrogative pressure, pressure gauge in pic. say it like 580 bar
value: 0.8 bar
